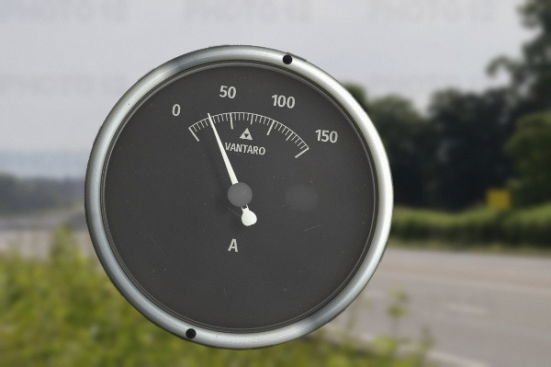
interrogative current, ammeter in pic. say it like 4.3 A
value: 25 A
